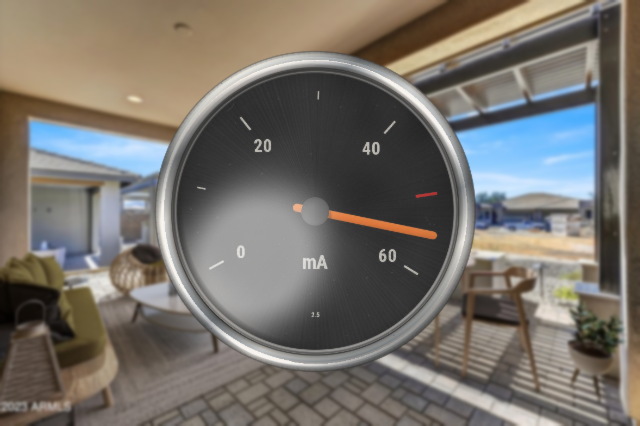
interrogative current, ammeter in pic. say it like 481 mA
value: 55 mA
